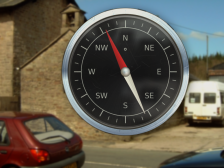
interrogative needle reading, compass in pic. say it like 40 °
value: 335 °
